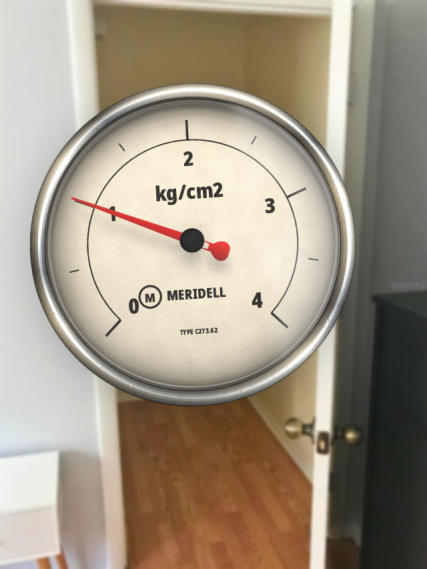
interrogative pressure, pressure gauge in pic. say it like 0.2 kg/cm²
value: 1 kg/cm²
